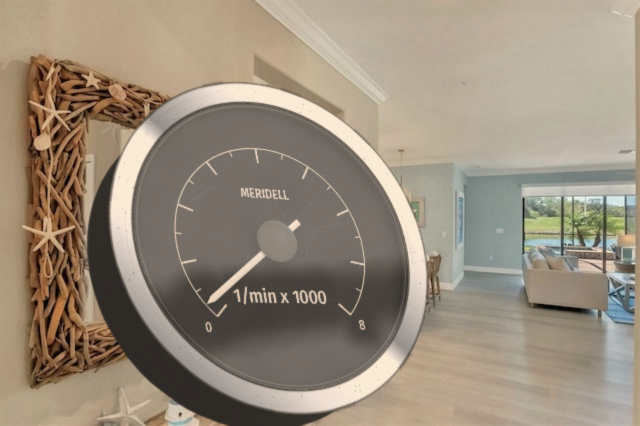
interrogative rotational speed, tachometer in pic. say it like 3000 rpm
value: 250 rpm
